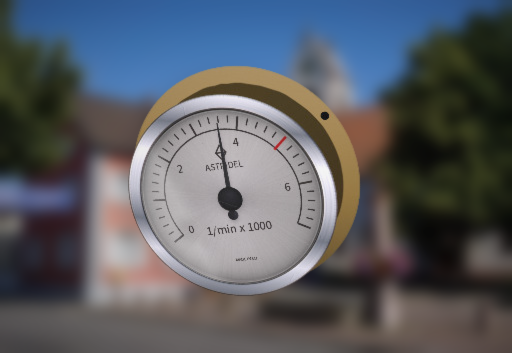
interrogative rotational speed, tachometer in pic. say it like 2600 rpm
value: 3600 rpm
